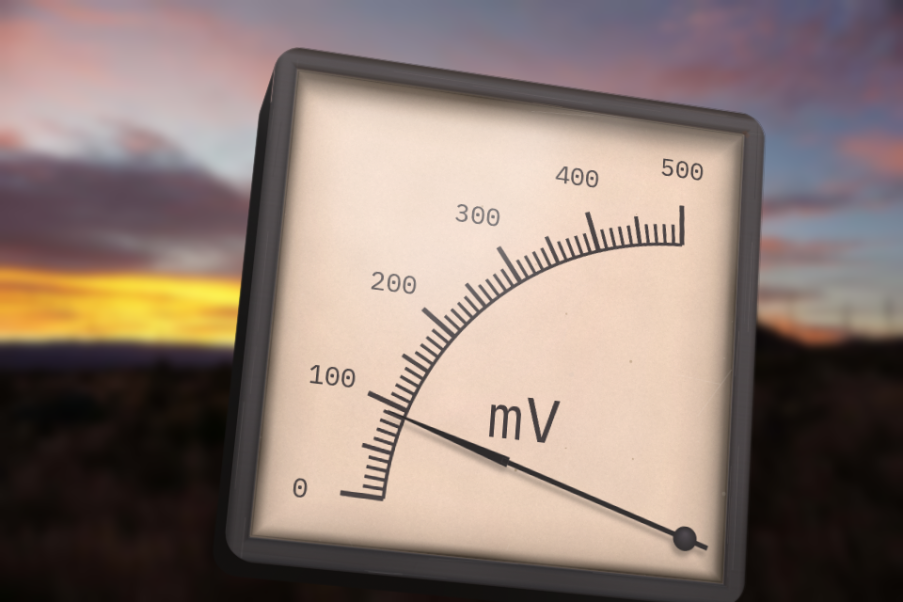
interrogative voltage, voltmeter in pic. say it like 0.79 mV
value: 90 mV
